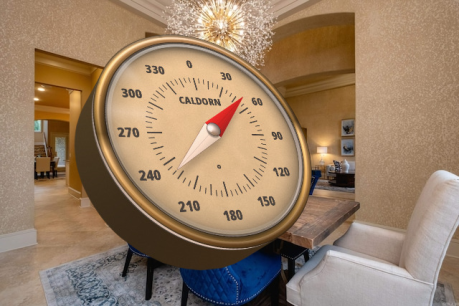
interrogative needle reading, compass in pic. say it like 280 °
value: 50 °
